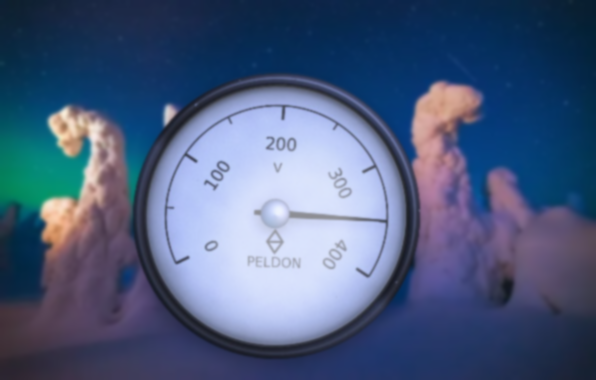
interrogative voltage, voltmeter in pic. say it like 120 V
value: 350 V
